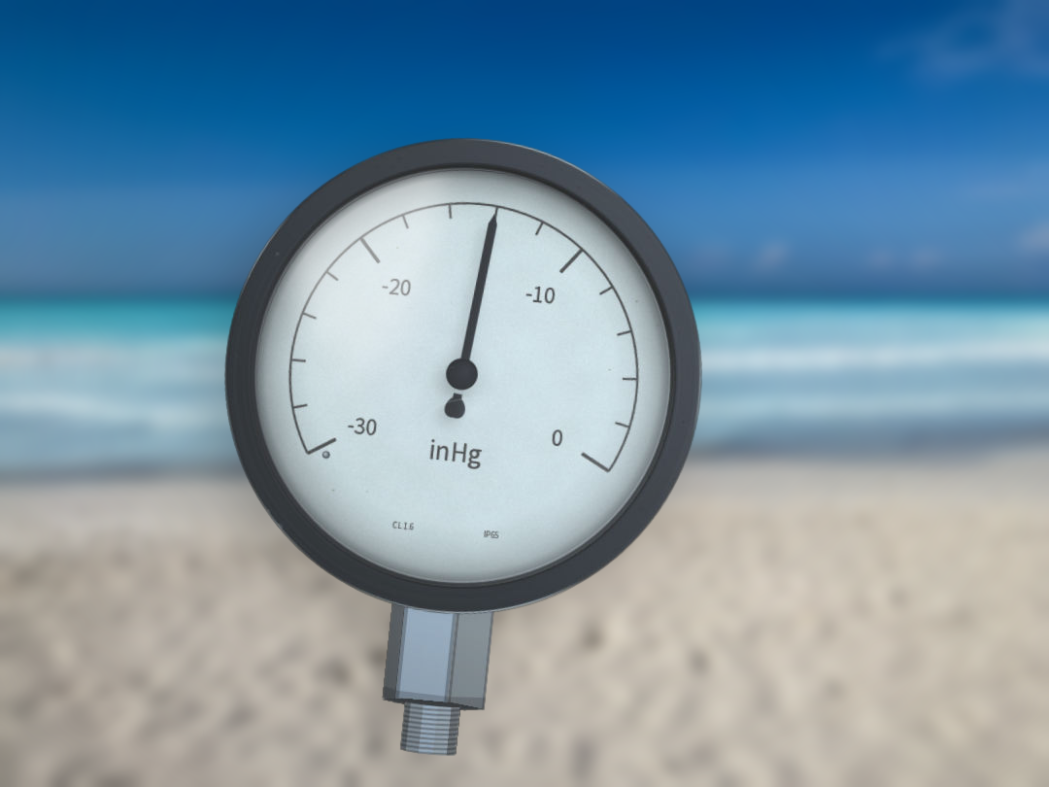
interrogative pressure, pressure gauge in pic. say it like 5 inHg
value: -14 inHg
